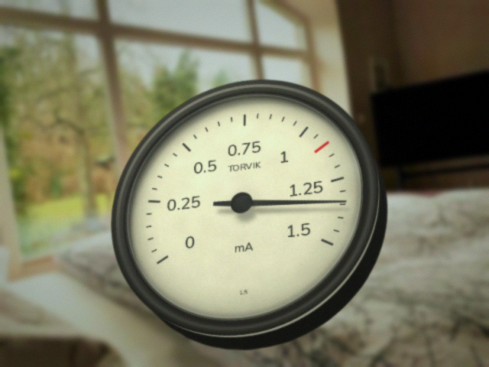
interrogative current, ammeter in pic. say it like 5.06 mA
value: 1.35 mA
